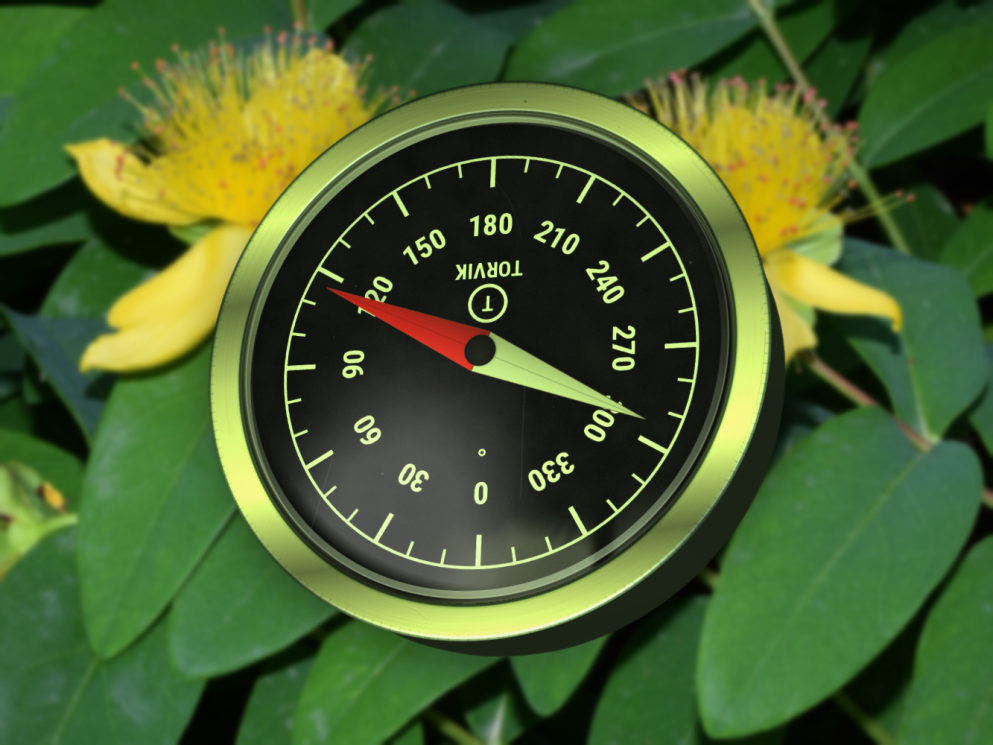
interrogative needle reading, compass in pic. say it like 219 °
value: 115 °
